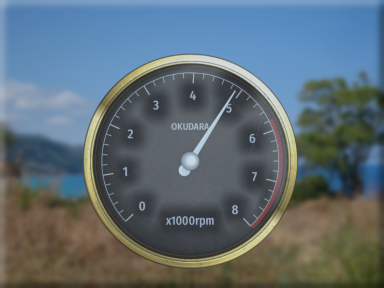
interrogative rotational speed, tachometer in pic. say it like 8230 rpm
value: 4900 rpm
